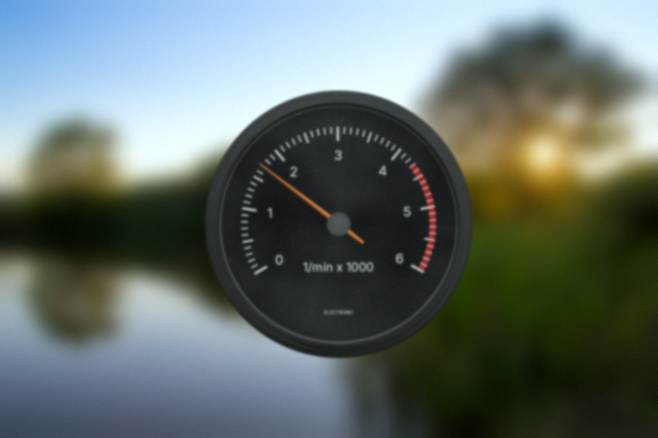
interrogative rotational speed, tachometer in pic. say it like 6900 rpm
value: 1700 rpm
